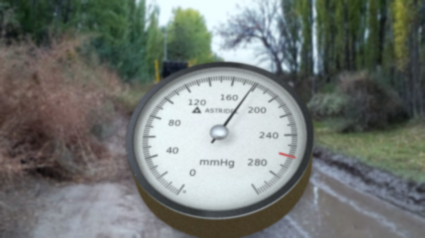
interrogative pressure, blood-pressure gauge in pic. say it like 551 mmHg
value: 180 mmHg
